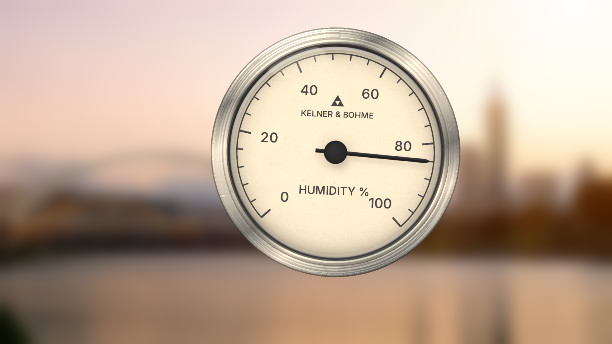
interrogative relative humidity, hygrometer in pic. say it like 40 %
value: 84 %
